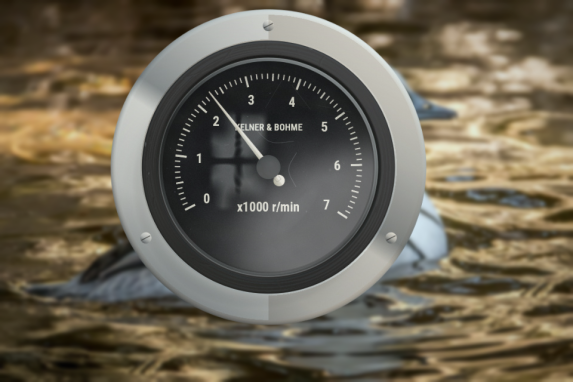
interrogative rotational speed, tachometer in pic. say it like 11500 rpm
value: 2300 rpm
